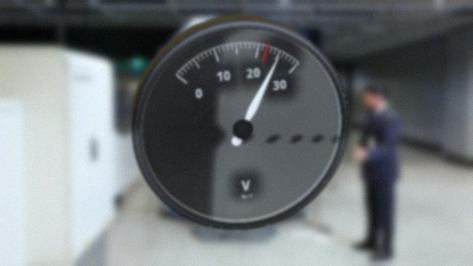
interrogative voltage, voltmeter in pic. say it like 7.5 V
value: 25 V
